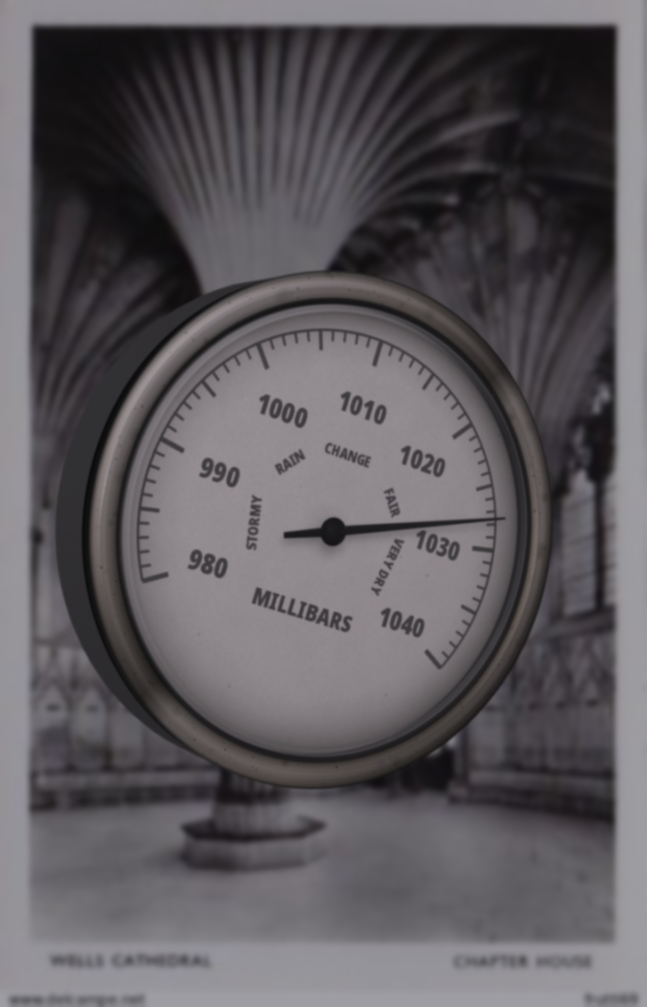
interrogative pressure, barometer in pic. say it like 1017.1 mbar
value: 1027.5 mbar
